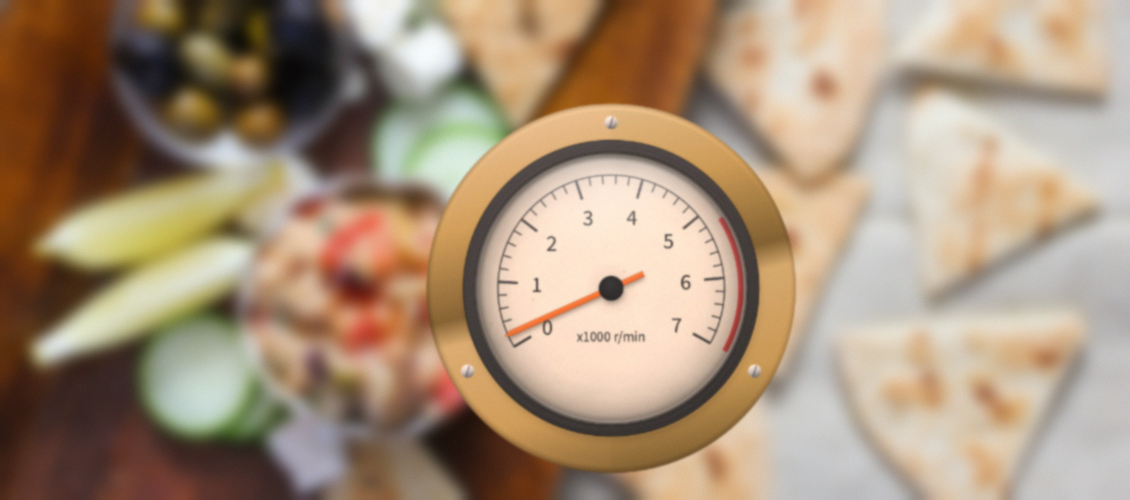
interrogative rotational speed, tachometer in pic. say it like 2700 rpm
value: 200 rpm
